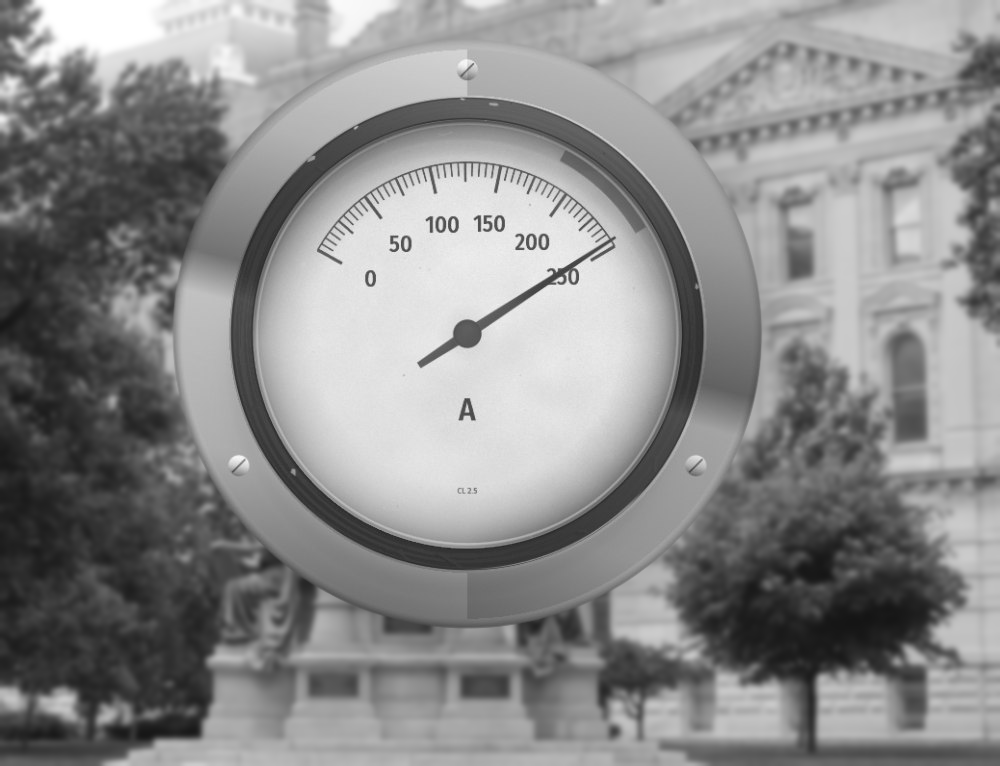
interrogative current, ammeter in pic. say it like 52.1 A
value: 245 A
